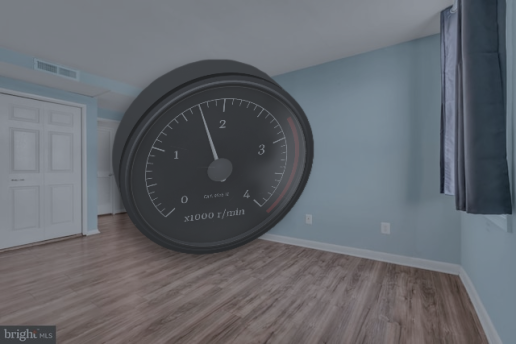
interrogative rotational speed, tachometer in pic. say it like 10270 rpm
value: 1700 rpm
